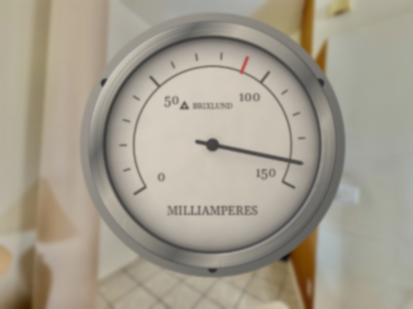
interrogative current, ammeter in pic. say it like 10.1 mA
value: 140 mA
